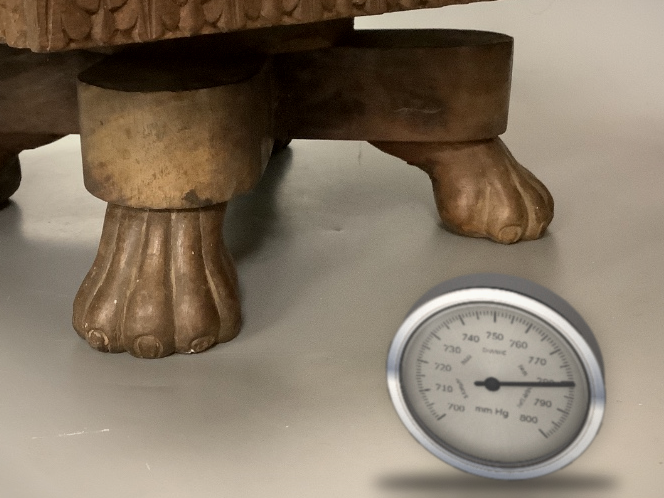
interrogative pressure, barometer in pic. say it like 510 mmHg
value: 780 mmHg
